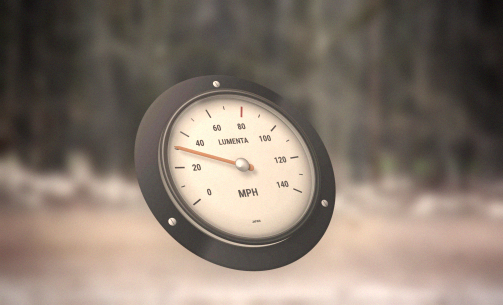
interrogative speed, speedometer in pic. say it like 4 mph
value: 30 mph
